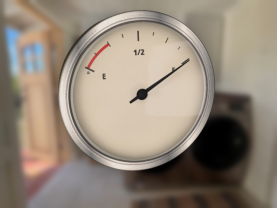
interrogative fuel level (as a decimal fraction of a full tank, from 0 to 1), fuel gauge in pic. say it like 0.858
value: 1
